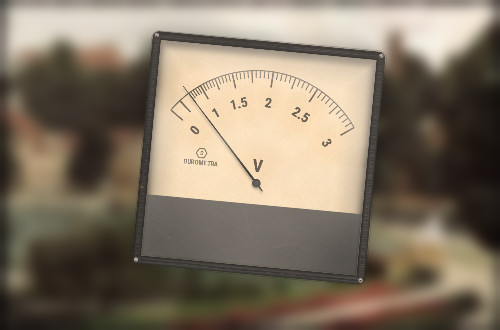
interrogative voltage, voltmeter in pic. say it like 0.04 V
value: 0.75 V
